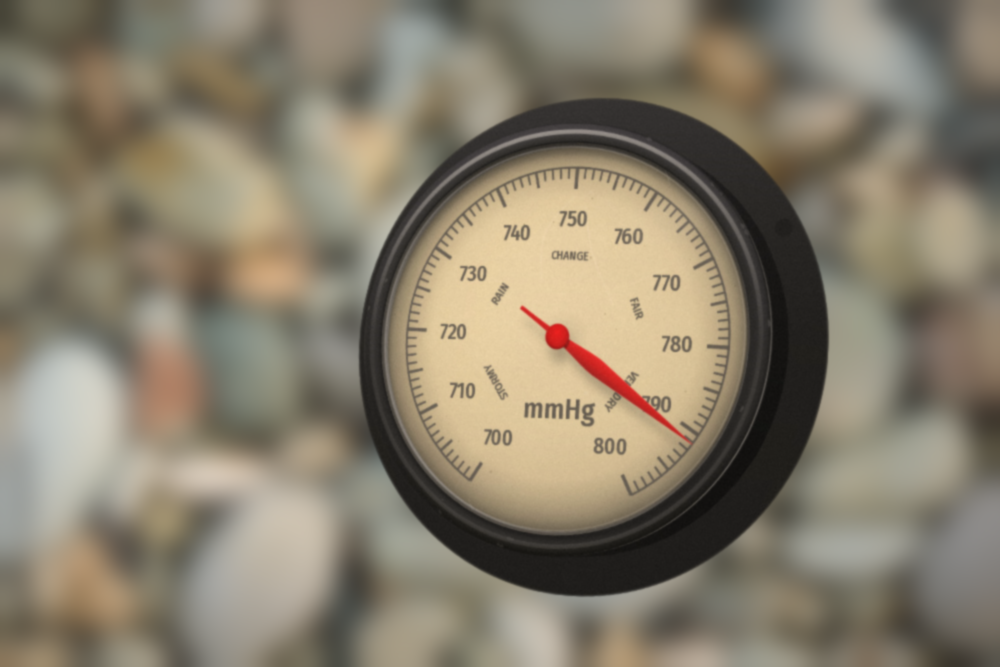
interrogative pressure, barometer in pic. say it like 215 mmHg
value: 791 mmHg
